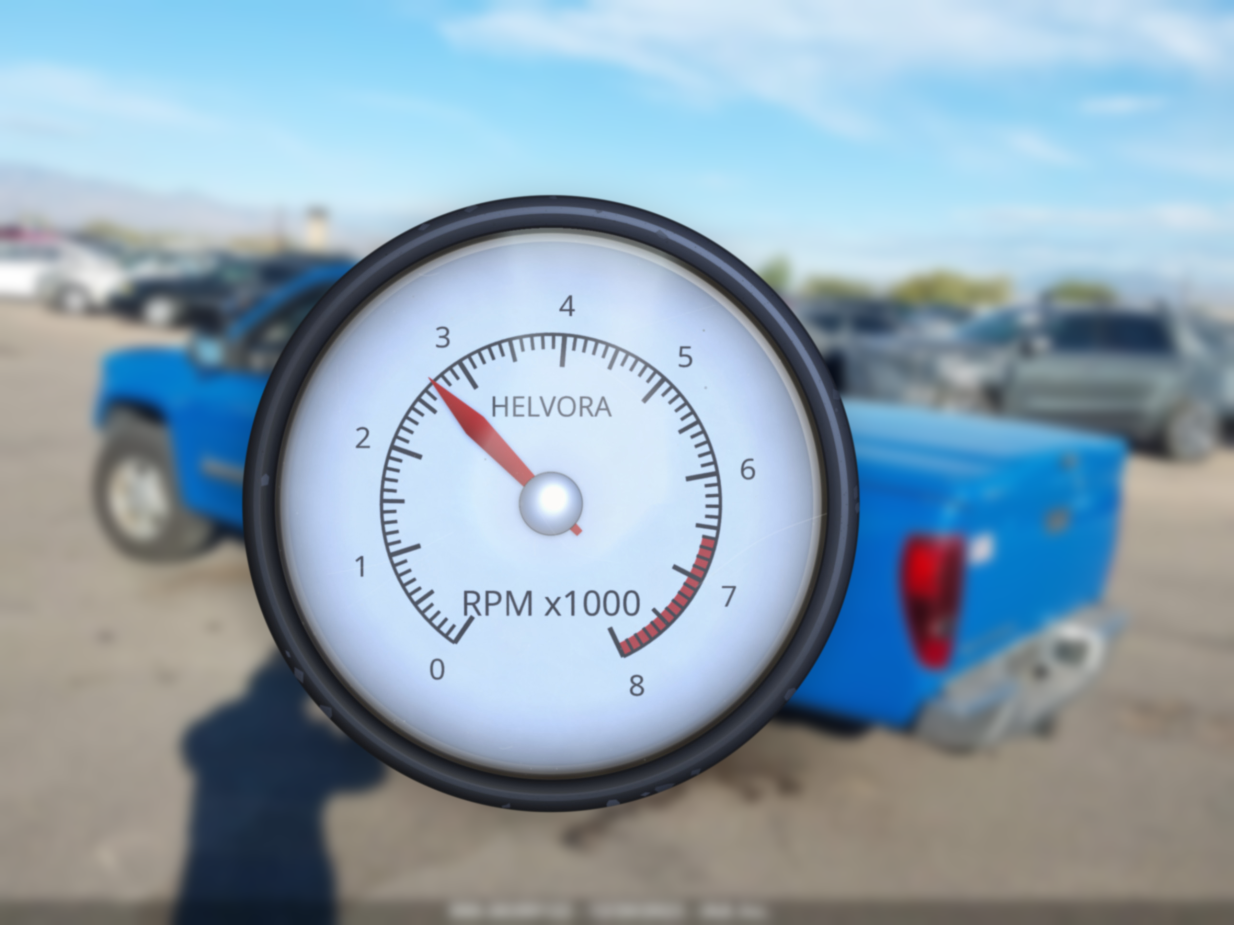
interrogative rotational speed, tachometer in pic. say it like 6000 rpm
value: 2700 rpm
